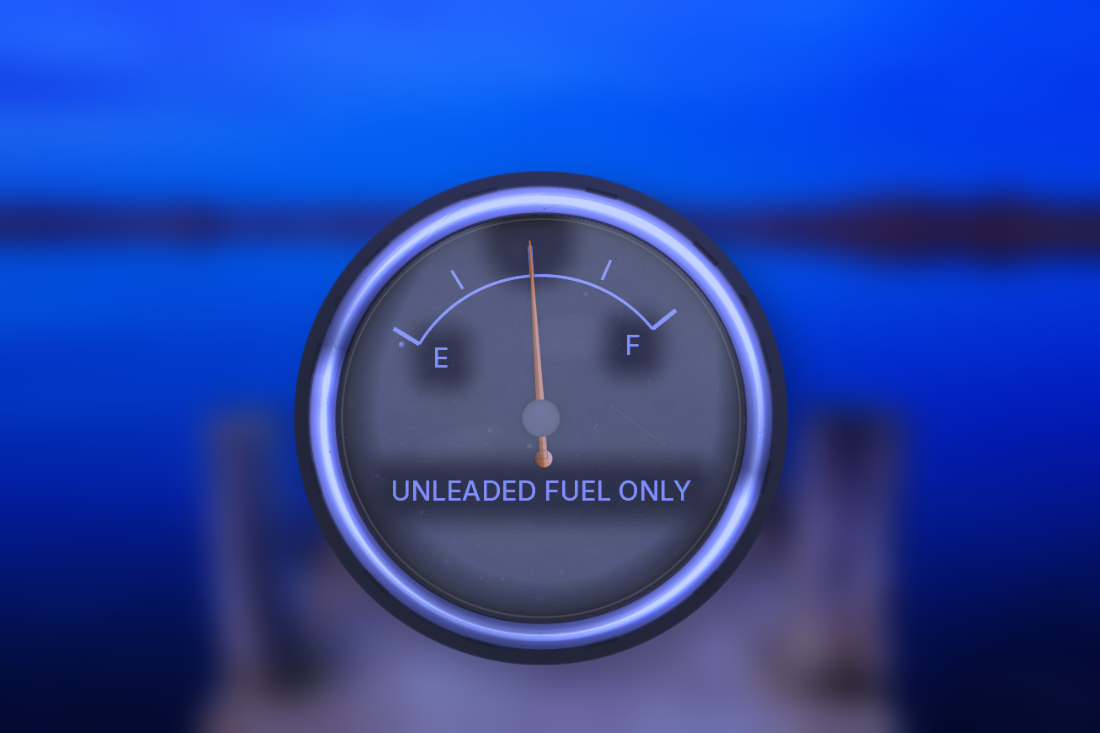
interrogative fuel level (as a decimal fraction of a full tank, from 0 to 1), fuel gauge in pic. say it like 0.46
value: 0.5
